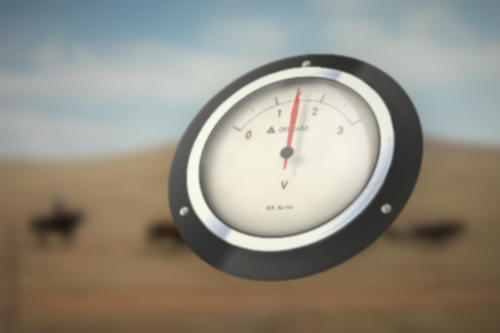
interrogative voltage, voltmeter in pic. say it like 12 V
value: 1.5 V
